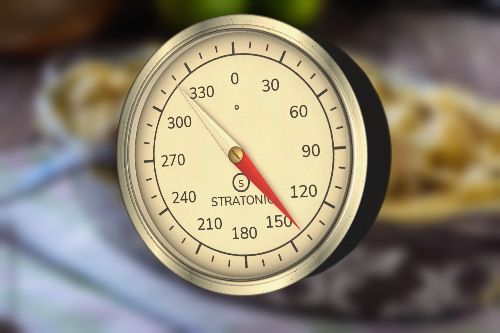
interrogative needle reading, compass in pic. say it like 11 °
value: 140 °
